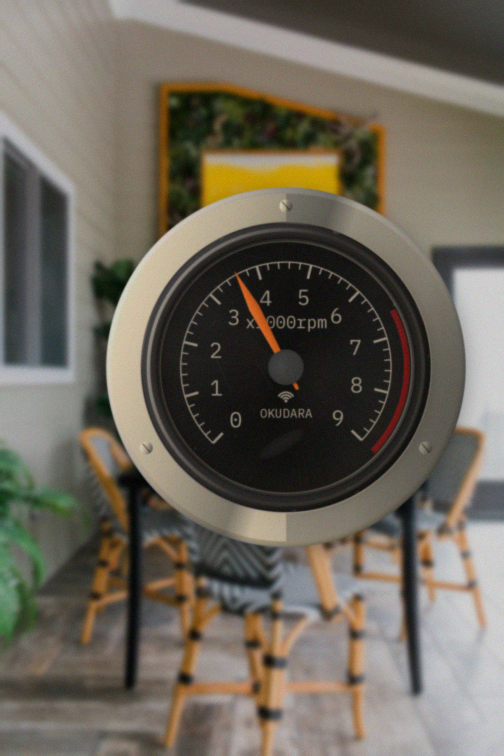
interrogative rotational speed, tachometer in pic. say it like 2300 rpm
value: 3600 rpm
